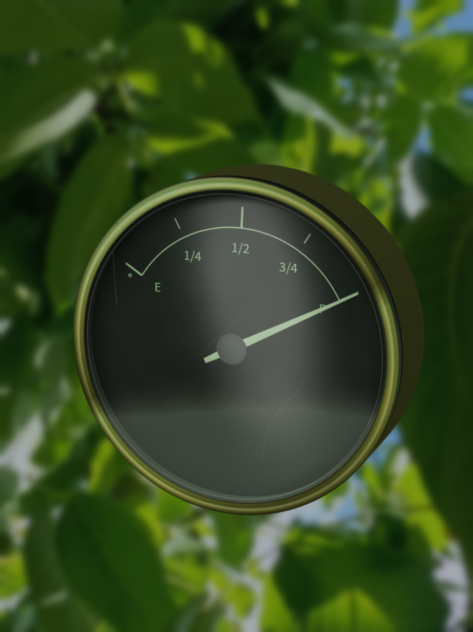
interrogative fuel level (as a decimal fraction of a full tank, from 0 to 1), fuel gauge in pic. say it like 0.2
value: 1
